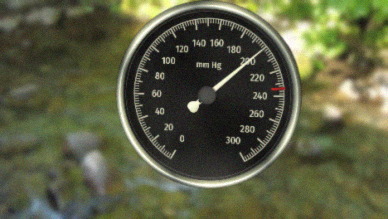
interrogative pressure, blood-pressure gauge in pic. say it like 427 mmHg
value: 200 mmHg
